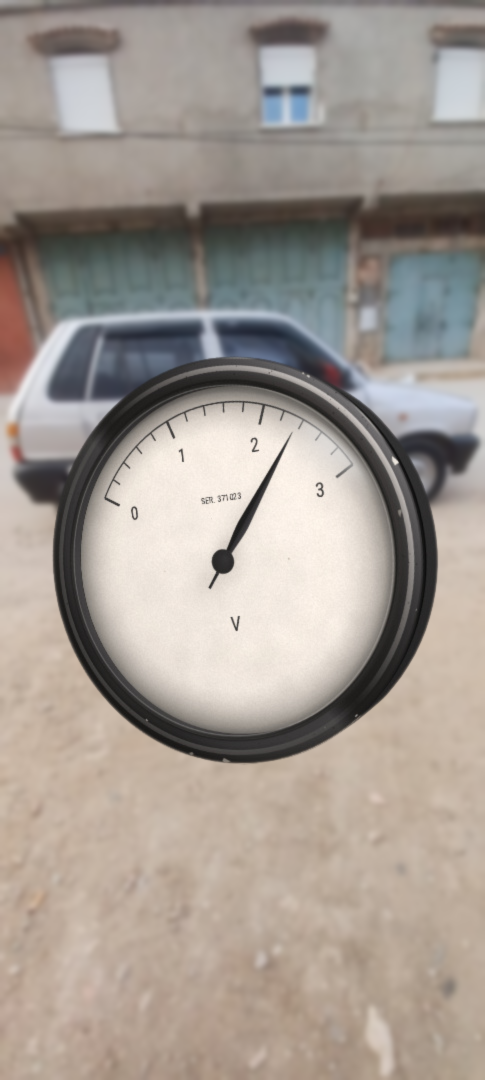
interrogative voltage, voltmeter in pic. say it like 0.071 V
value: 2.4 V
